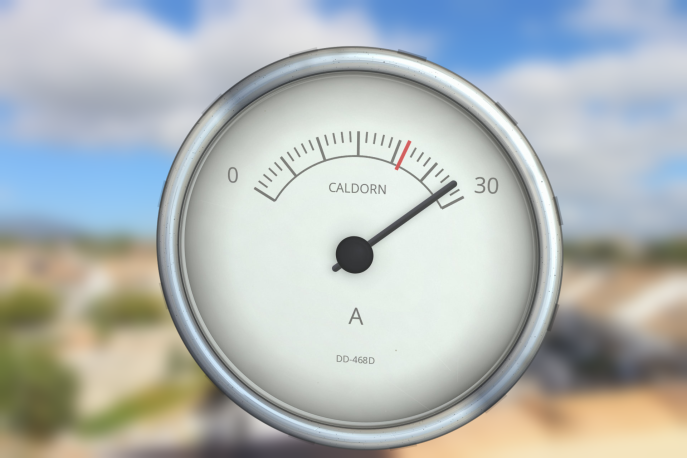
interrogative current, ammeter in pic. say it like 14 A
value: 28 A
